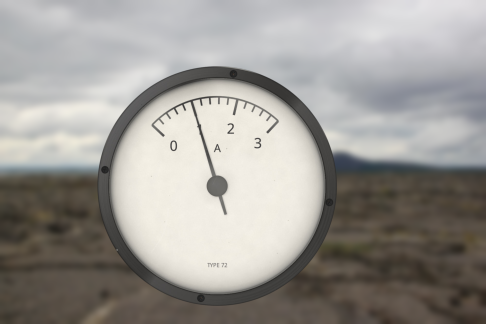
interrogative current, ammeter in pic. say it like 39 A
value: 1 A
